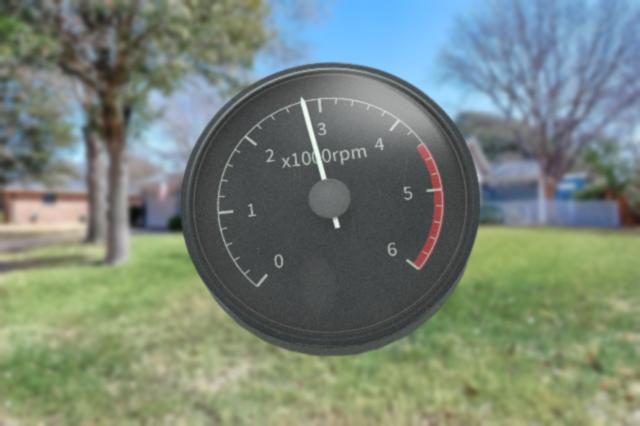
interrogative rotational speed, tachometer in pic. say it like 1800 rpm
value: 2800 rpm
